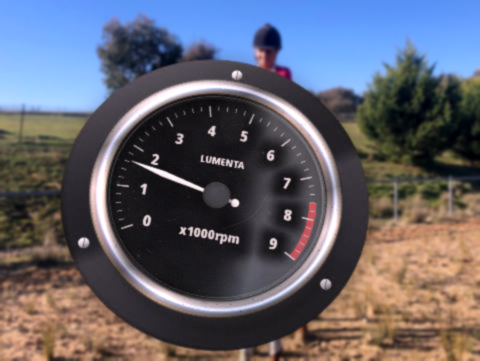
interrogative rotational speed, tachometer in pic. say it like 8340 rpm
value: 1600 rpm
